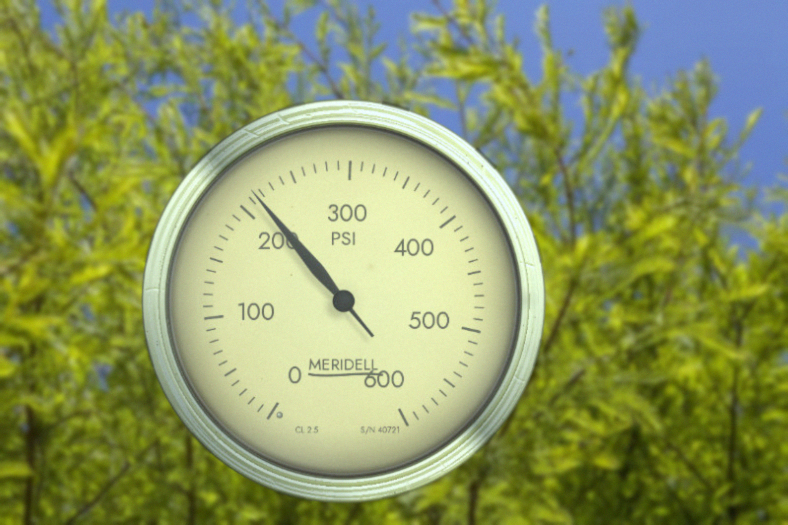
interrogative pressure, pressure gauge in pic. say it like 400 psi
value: 215 psi
